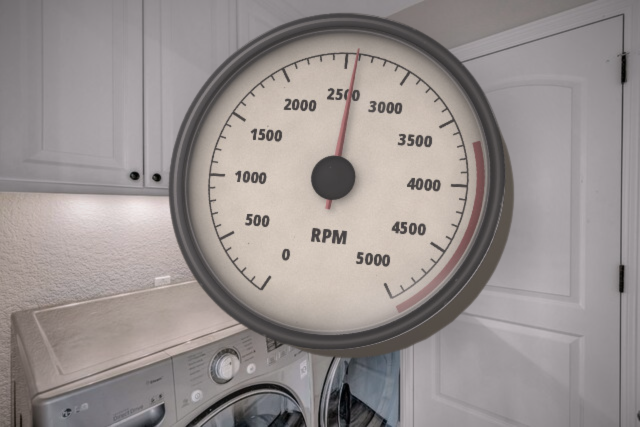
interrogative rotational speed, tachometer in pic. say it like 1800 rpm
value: 2600 rpm
